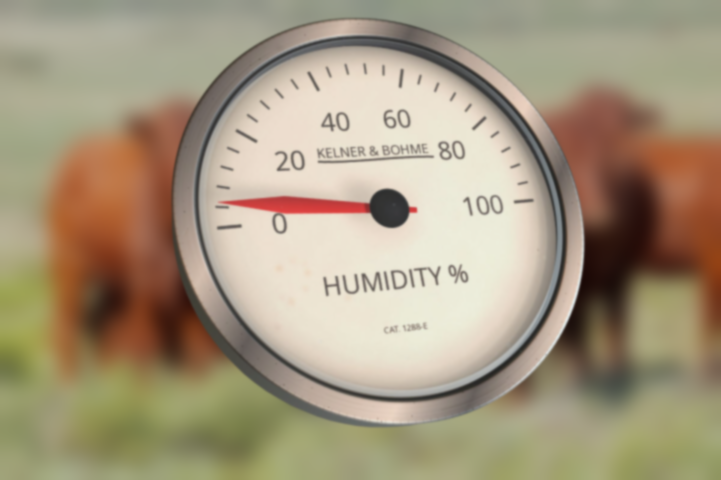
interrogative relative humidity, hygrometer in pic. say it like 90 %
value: 4 %
